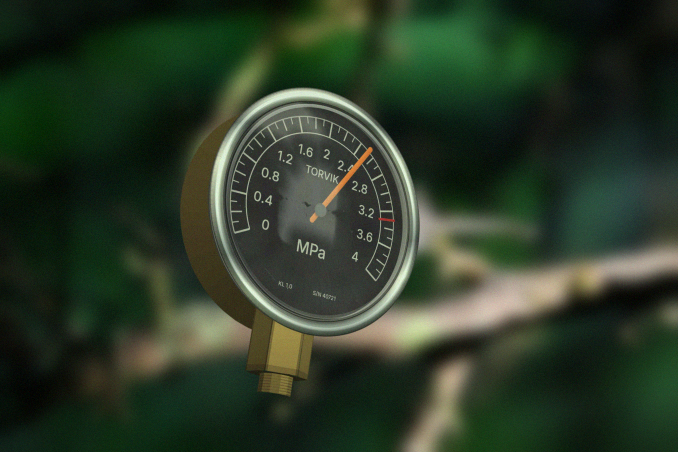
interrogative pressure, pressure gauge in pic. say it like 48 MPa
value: 2.5 MPa
